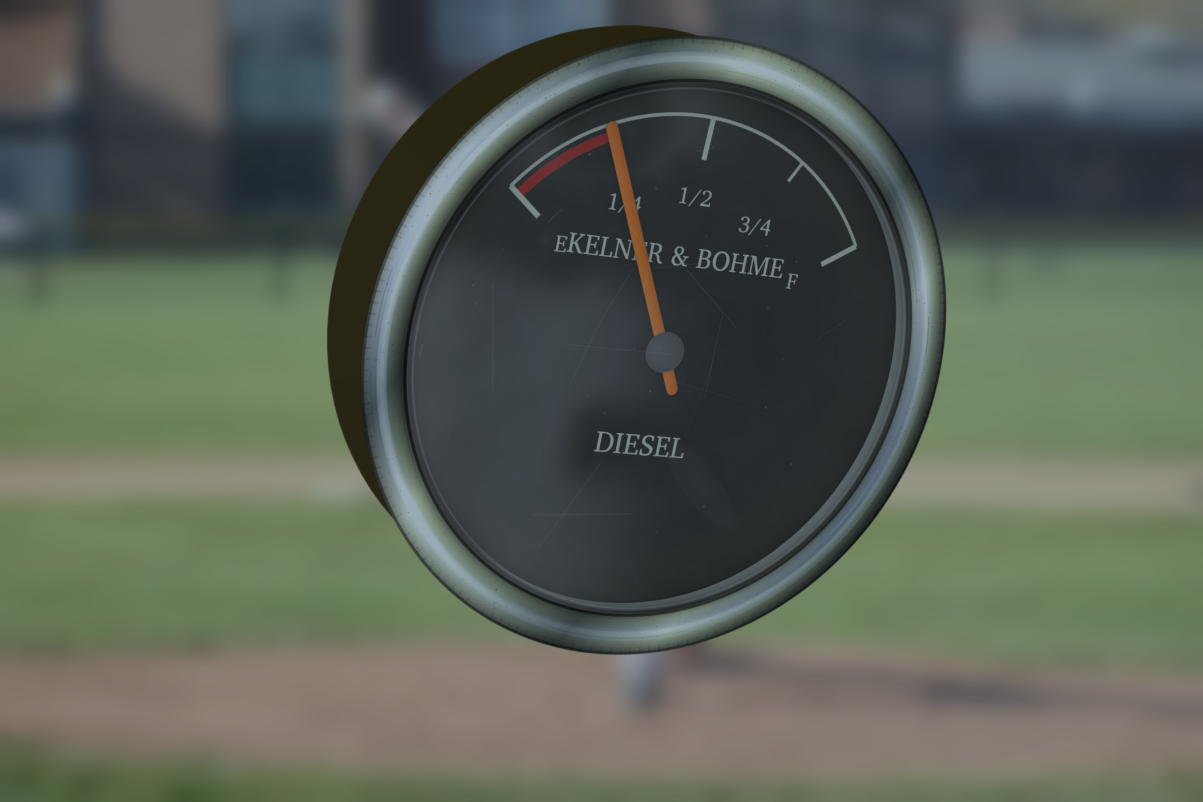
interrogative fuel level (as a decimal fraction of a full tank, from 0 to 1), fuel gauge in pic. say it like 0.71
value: 0.25
